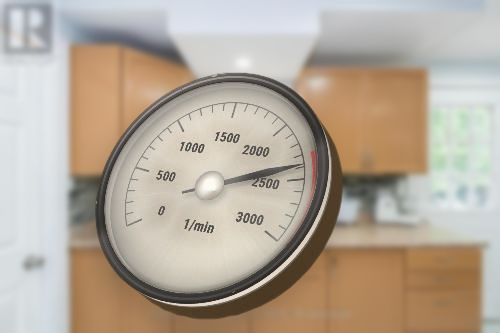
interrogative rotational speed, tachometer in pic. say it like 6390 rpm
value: 2400 rpm
